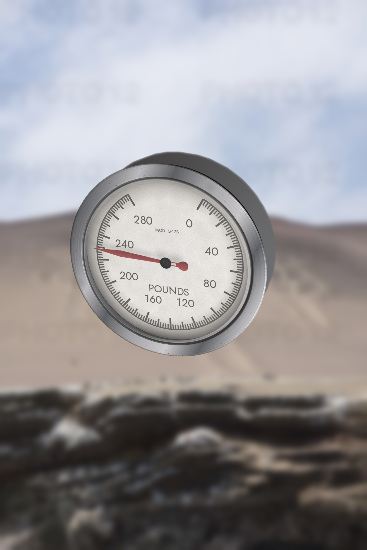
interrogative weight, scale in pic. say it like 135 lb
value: 230 lb
